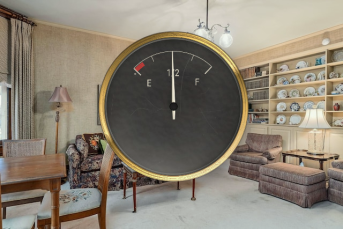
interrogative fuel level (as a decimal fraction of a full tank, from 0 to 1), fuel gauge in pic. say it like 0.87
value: 0.5
